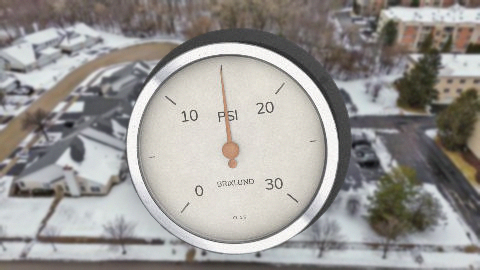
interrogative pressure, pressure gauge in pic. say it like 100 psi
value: 15 psi
